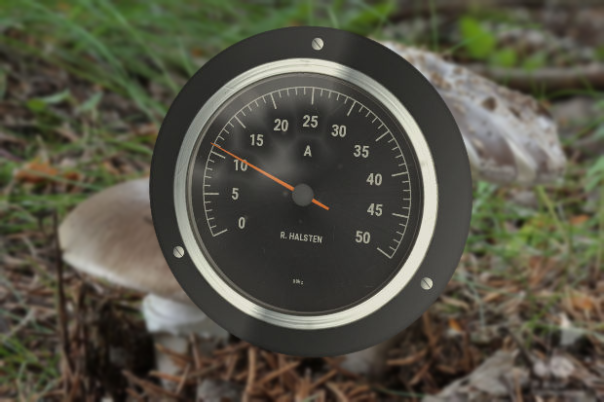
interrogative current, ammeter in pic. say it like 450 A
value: 11 A
